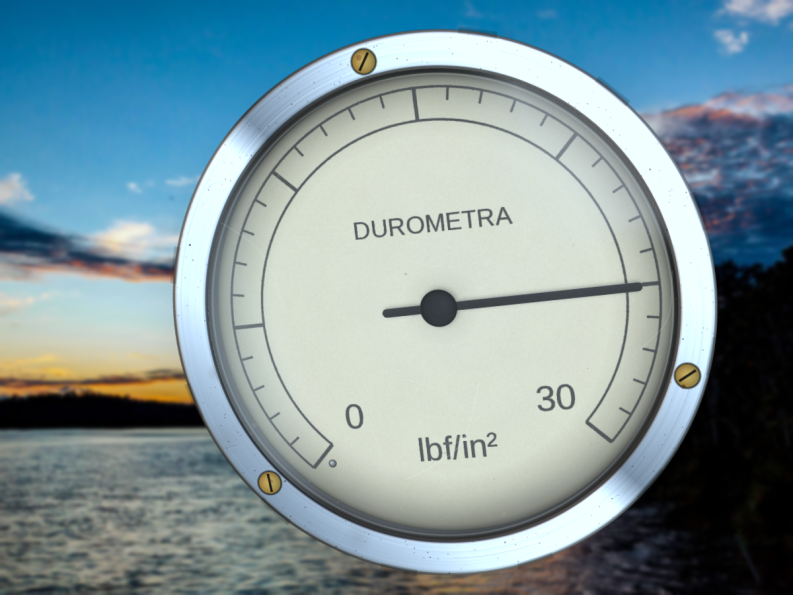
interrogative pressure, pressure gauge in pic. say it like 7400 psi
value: 25 psi
